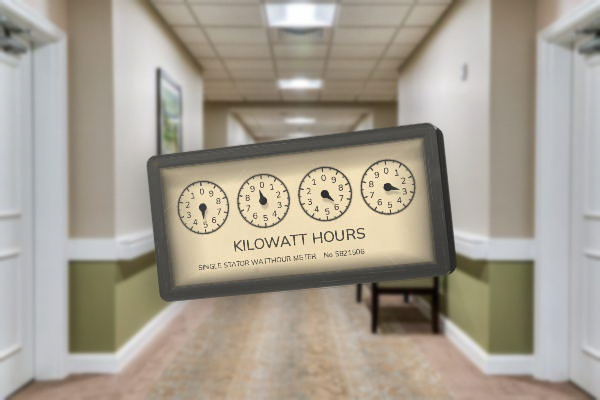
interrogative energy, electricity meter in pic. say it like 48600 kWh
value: 4963 kWh
